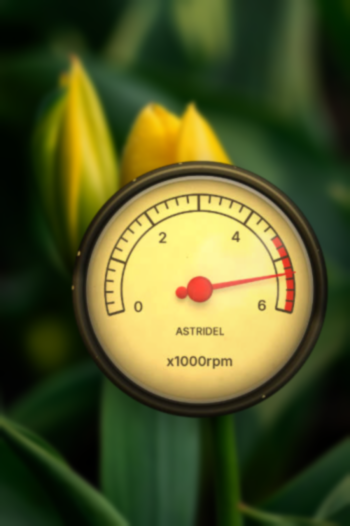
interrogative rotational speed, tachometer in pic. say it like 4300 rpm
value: 5300 rpm
